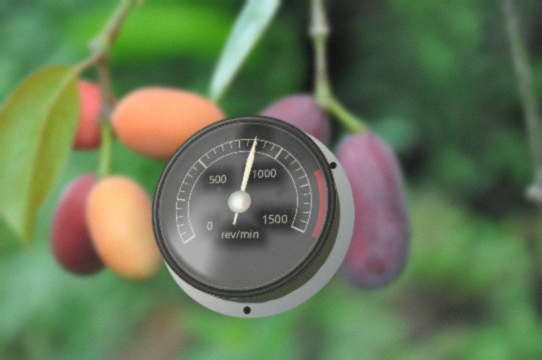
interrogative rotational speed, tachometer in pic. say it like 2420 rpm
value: 850 rpm
